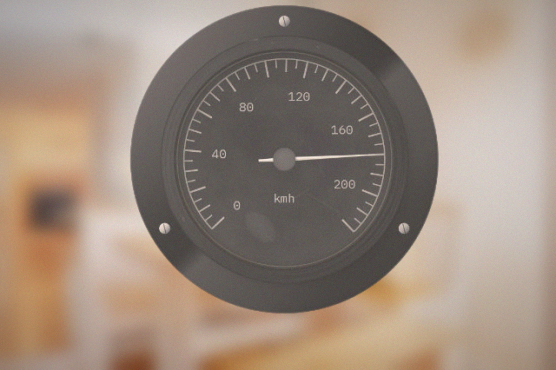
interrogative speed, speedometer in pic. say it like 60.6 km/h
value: 180 km/h
